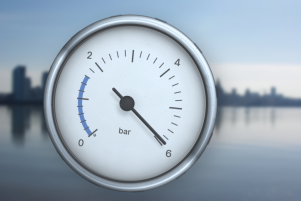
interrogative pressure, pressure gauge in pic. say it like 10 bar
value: 5.9 bar
